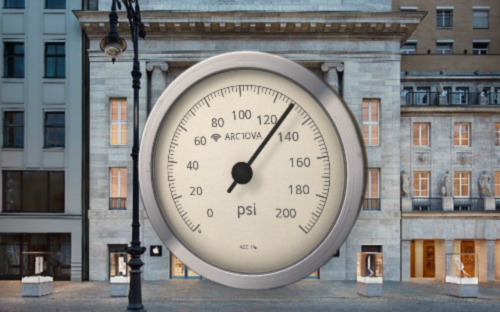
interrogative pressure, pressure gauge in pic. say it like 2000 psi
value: 130 psi
